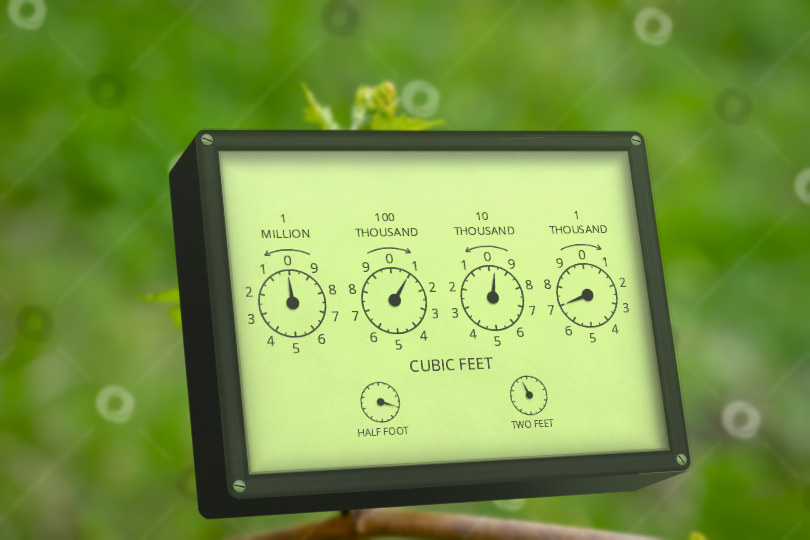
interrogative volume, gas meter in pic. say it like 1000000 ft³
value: 9700 ft³
